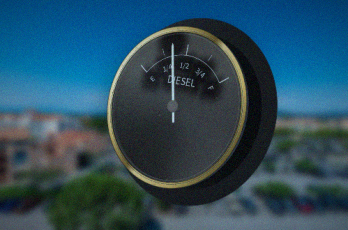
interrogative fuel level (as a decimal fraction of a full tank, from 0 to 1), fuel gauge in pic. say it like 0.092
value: 0.375
